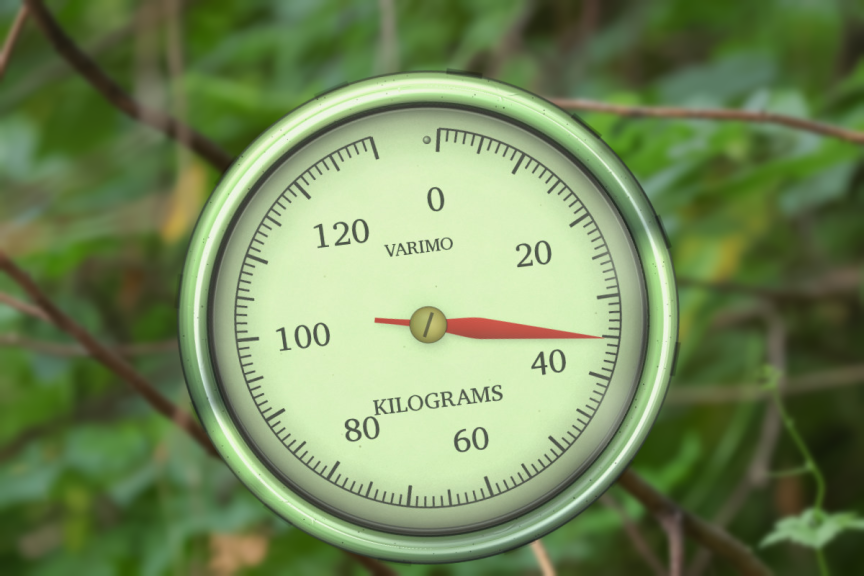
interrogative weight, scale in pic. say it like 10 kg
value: 35 kg
